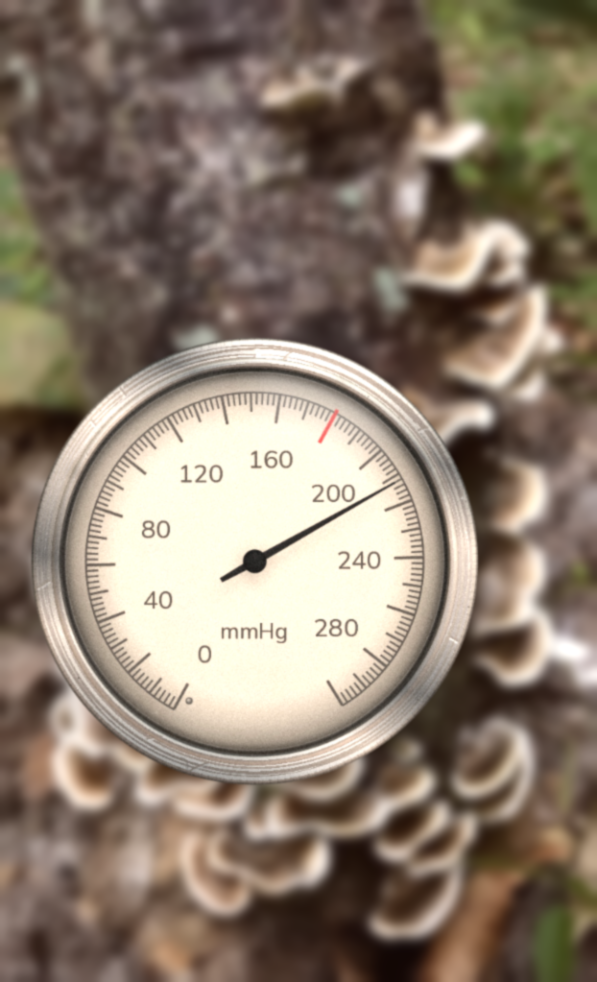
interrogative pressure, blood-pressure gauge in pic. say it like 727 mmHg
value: 212 mmHg
